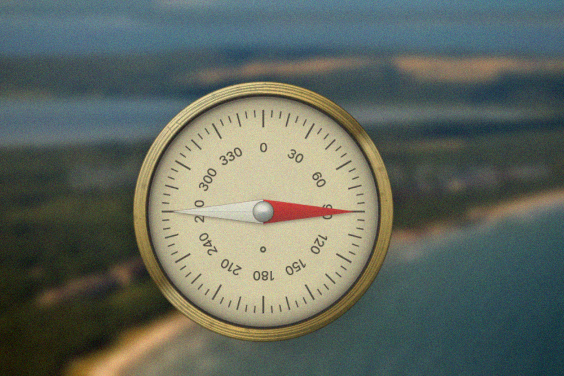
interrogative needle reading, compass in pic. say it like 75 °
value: 90 °
